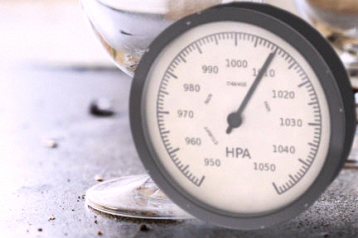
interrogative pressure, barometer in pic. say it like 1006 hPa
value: 1010 hPa
